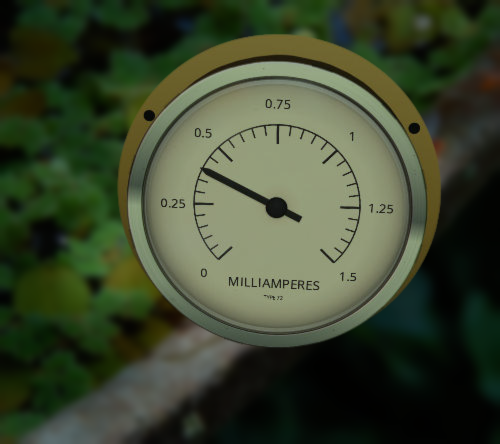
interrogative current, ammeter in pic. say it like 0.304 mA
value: 0.4 mA
